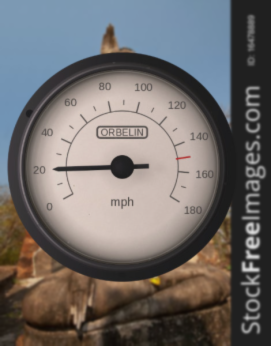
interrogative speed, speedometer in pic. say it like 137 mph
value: 20 mph
